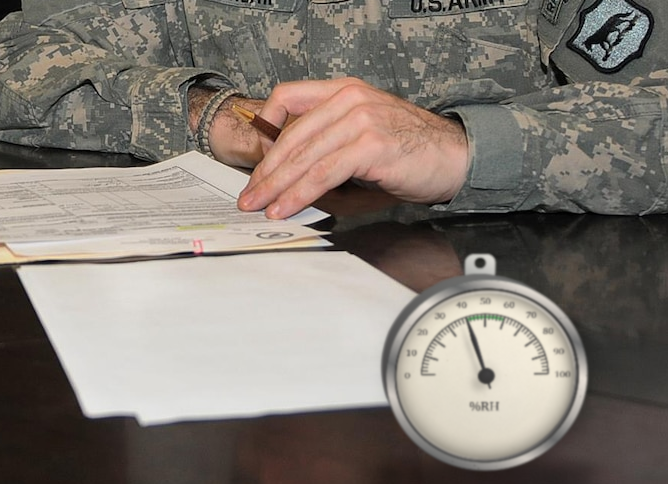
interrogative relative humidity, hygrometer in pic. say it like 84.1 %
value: 40 %
